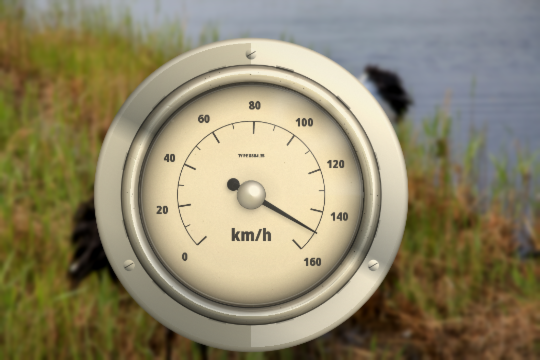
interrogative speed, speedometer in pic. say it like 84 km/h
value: 150 km/h
